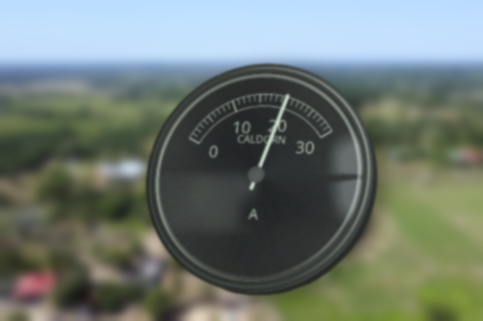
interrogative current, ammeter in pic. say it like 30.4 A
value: 20 A
